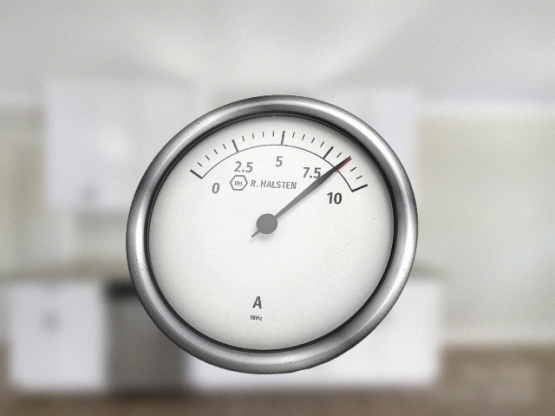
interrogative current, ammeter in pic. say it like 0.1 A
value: 8.5 A
